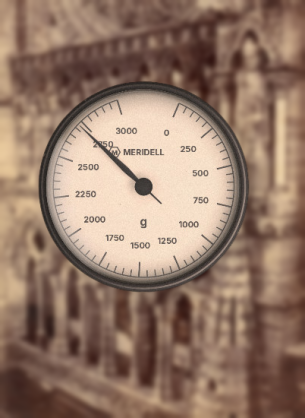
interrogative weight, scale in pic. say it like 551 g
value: 2725 g
